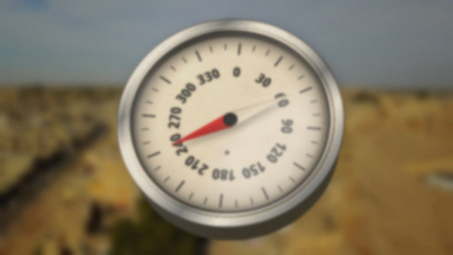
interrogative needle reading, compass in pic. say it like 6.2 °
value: 240 °
